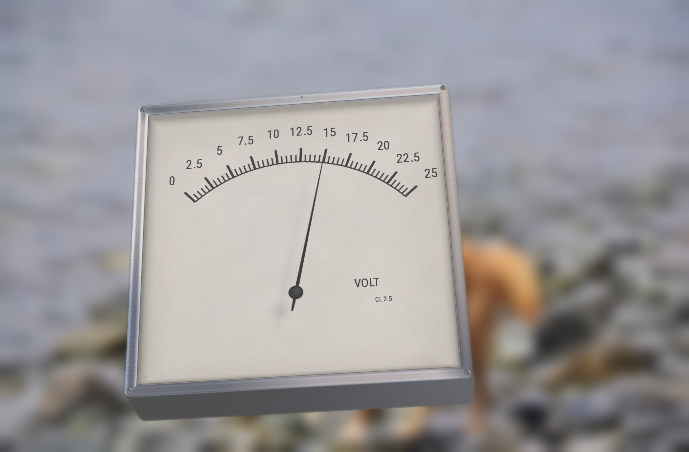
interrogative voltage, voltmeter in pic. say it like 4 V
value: 15 V
